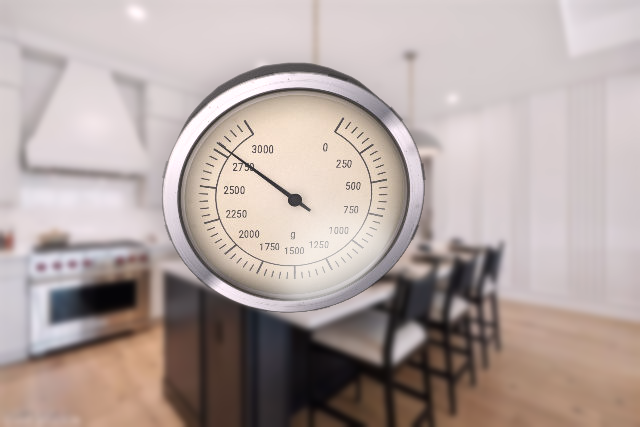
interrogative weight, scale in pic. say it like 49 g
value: 2800 g
